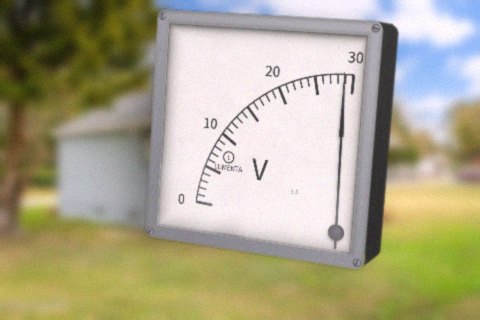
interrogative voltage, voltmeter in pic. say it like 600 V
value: 29 V
